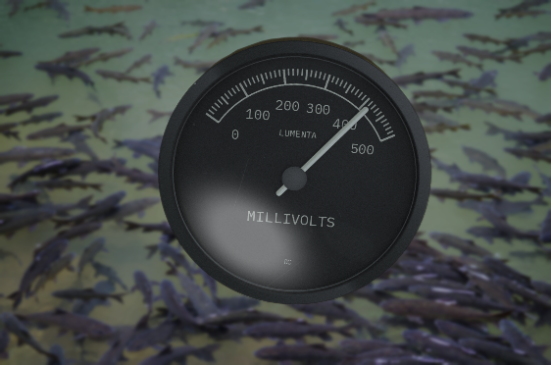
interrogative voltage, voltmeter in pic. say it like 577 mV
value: 410 mV
